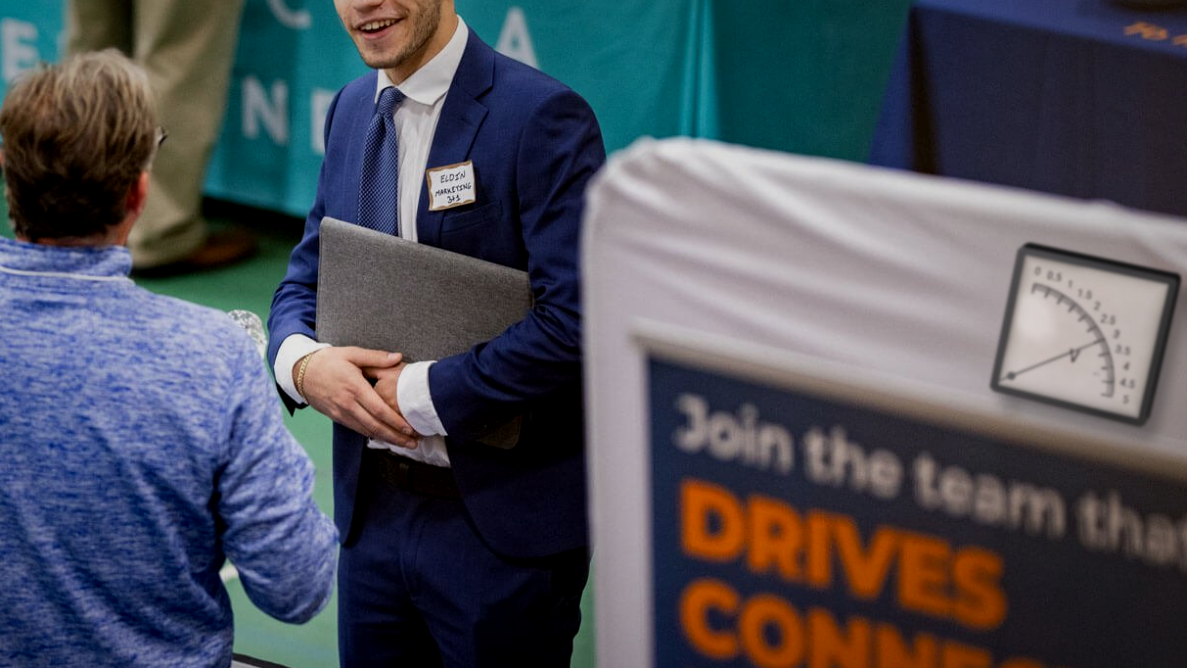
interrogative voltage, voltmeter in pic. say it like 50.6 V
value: 3 V
